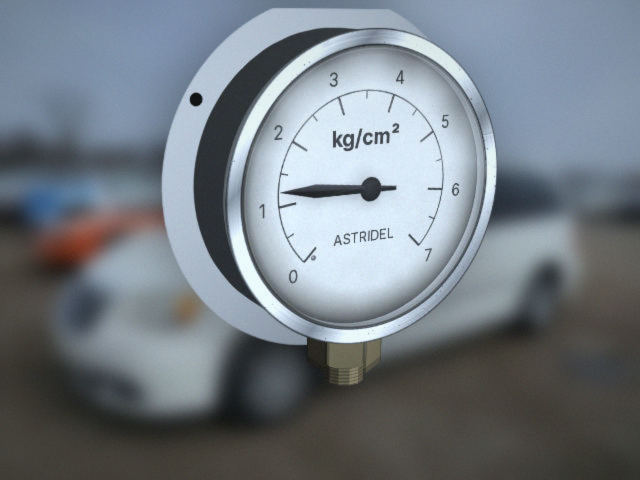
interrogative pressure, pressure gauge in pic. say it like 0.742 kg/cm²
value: 1.25 kg/cm²
